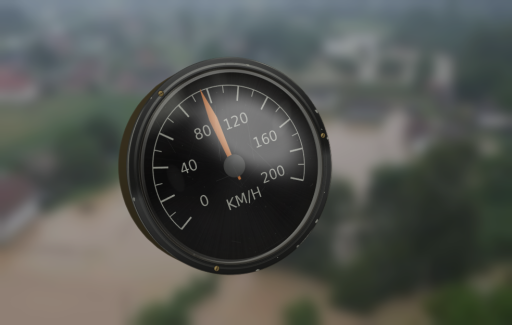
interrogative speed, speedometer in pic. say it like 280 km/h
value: 95 km/h
